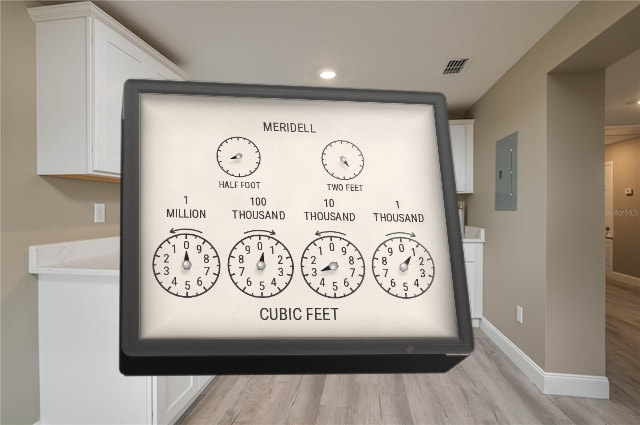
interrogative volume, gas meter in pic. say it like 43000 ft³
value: 3100 ft³
